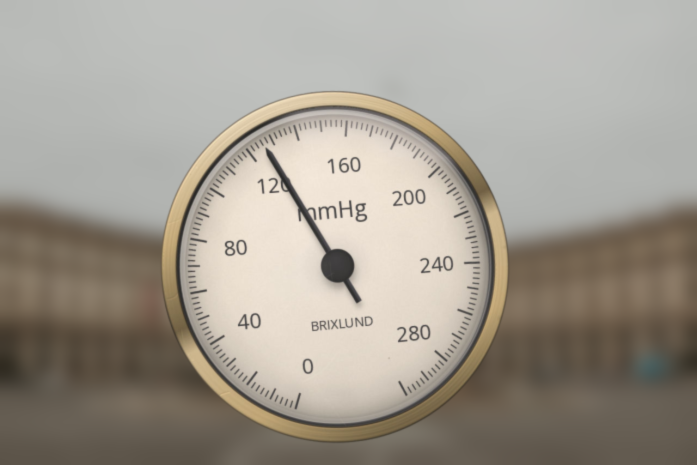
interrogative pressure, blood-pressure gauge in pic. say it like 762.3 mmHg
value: 126 mmHg
